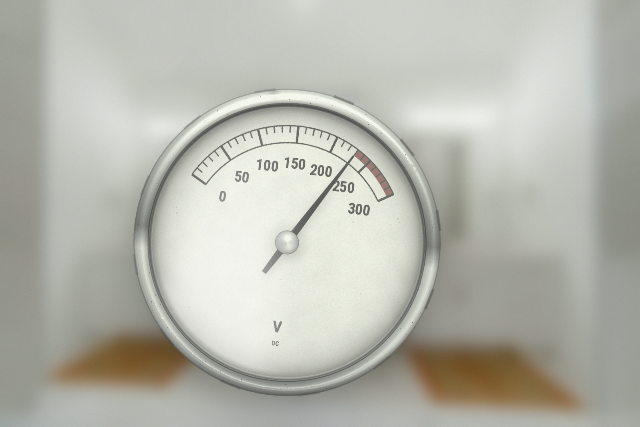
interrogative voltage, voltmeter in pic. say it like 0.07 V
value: 230 V
